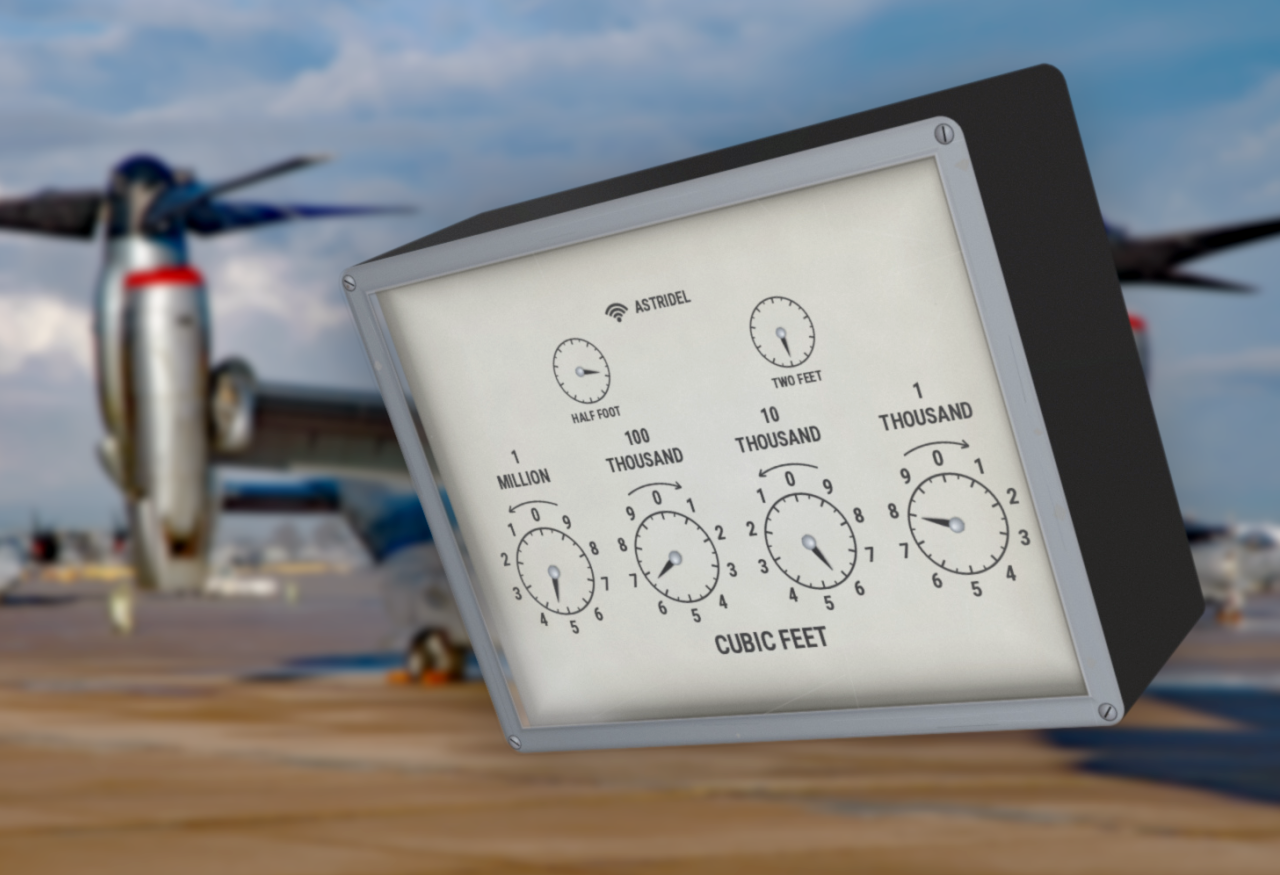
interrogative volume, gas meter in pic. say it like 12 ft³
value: 465800 ft³
